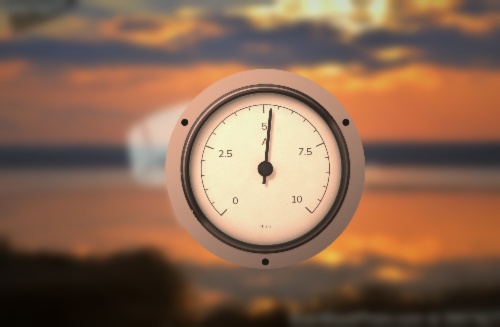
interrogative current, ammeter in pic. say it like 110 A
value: 5.25 A
